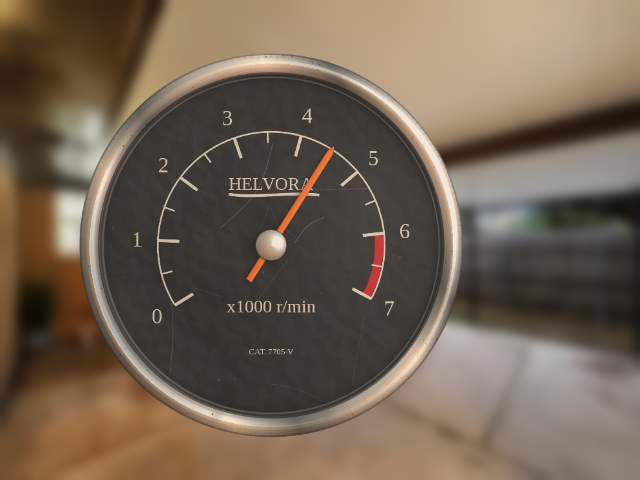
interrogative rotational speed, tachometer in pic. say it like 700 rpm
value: 4500 rpm
